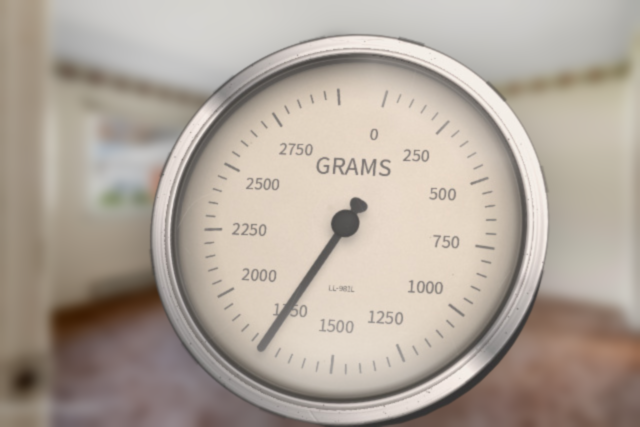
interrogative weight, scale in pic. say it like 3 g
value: 1750 g
